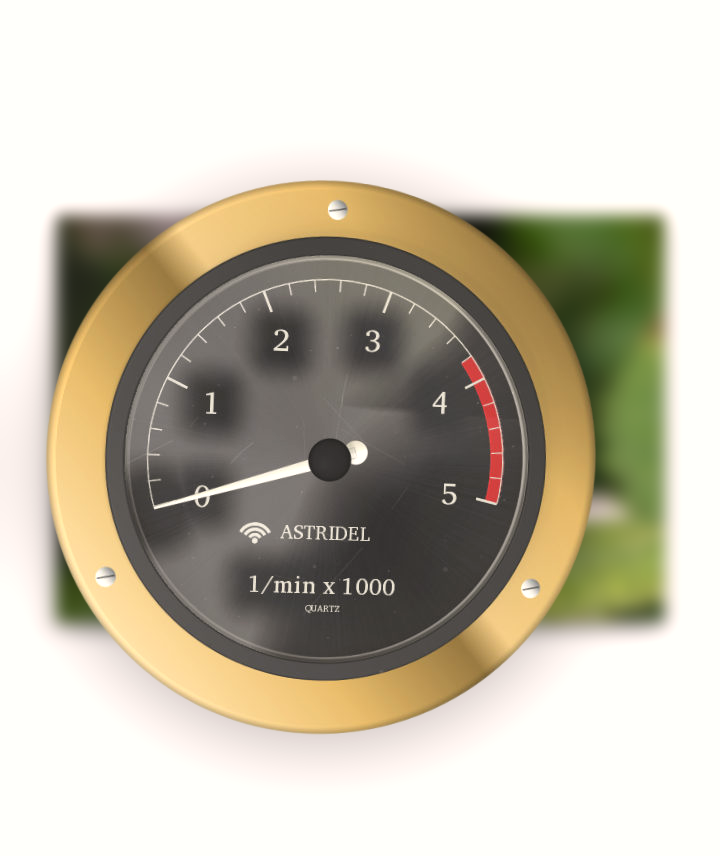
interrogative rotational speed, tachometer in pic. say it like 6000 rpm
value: 0 rpm
